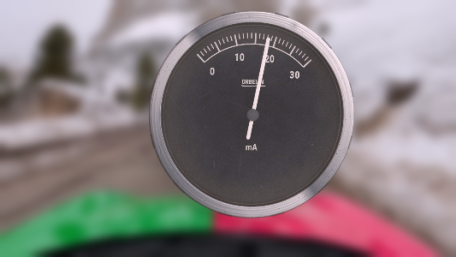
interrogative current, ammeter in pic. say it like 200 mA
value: 18 mA
